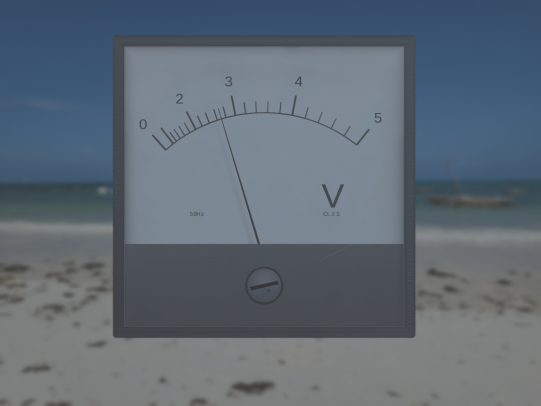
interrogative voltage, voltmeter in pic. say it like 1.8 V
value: 2.7 V
